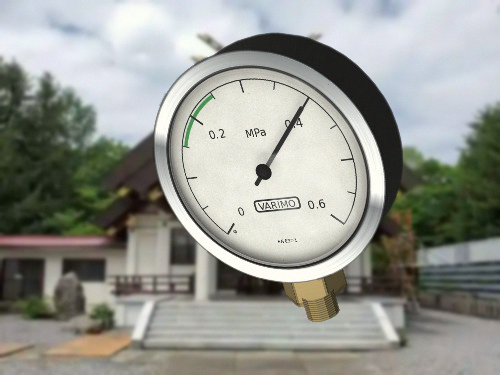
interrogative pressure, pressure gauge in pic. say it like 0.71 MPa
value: 0.4 MPa
